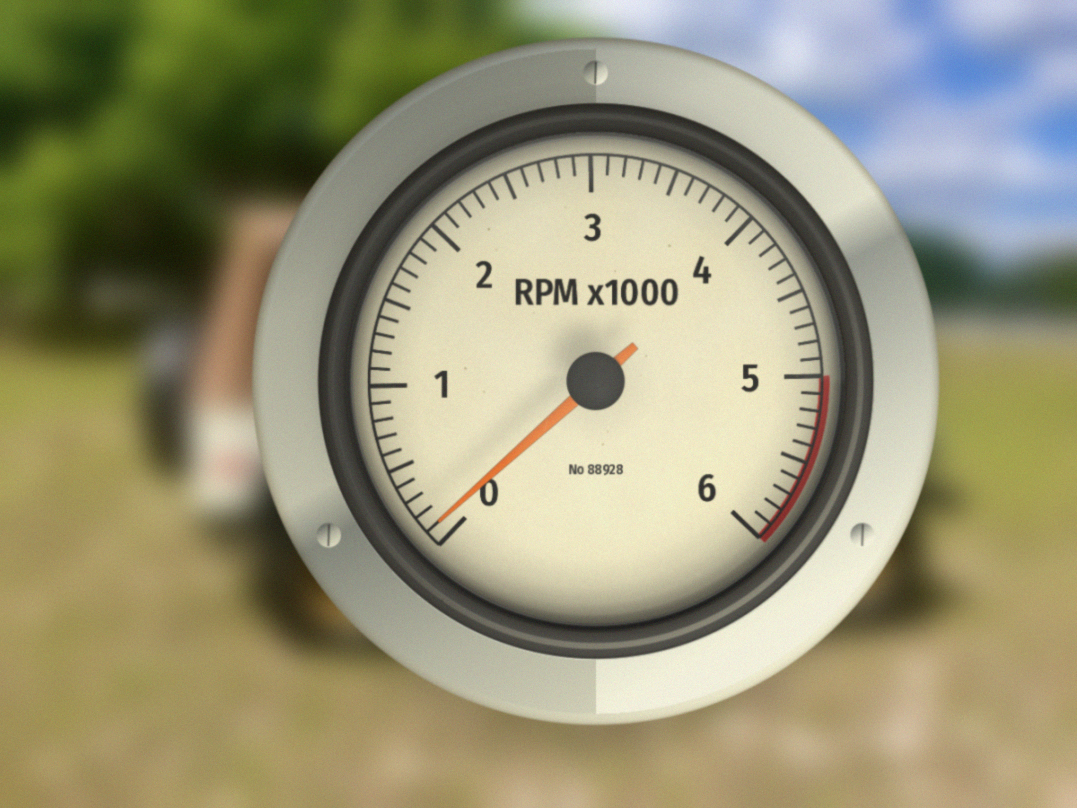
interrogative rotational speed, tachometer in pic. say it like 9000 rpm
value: 100 rpm
